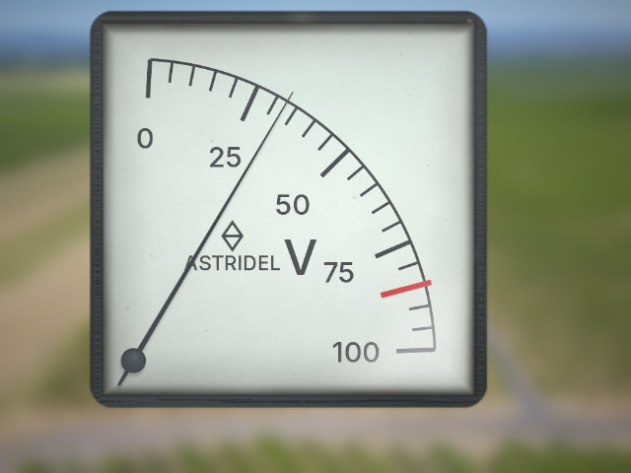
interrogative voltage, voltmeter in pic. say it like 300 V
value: 32.5 V
